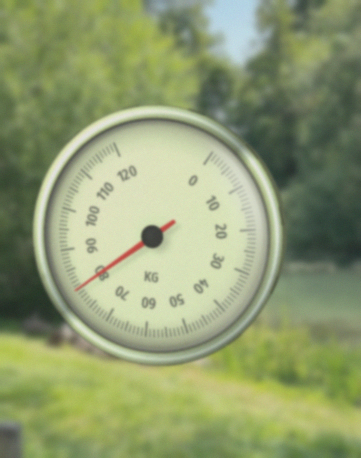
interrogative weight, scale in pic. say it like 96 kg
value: 80 kg
